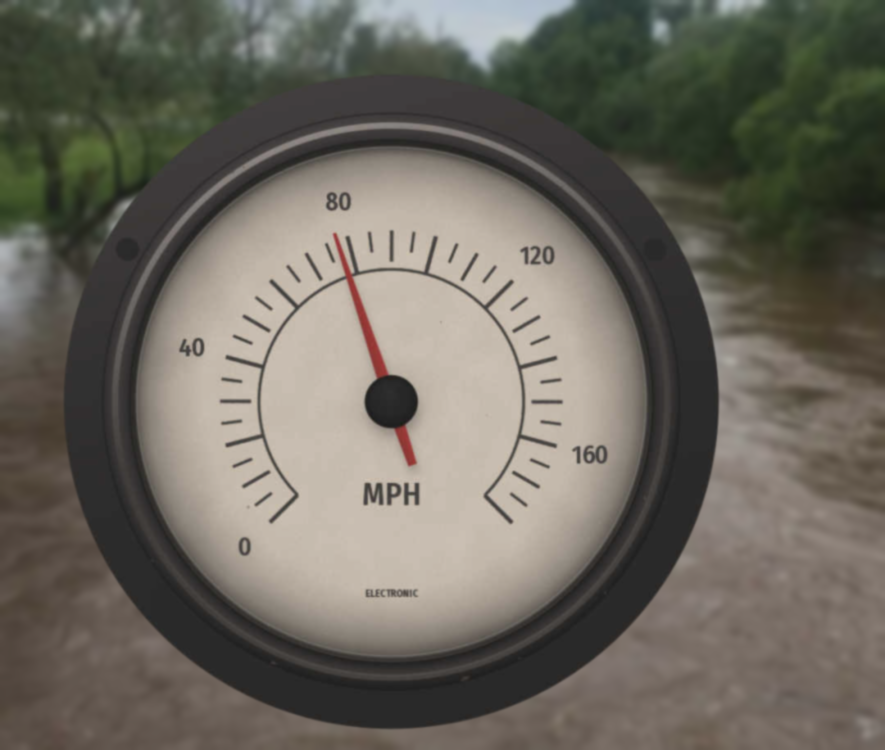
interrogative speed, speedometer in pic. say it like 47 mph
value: 77.5 mph
